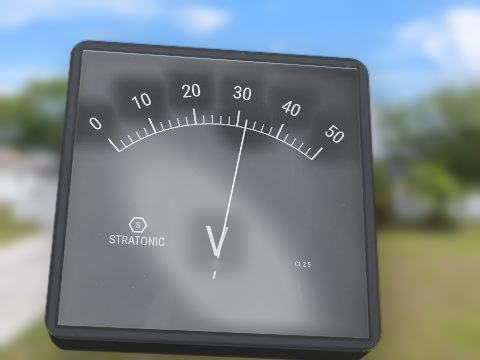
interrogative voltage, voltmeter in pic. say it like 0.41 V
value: 32 V
